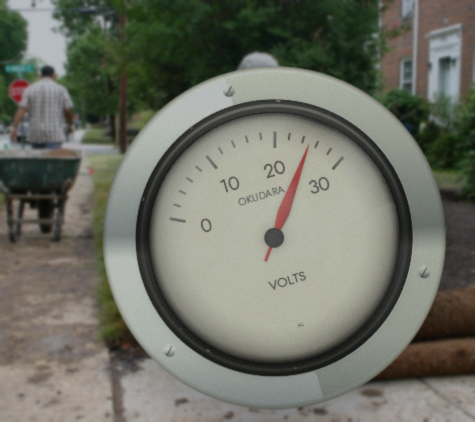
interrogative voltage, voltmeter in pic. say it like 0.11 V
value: 25 V
